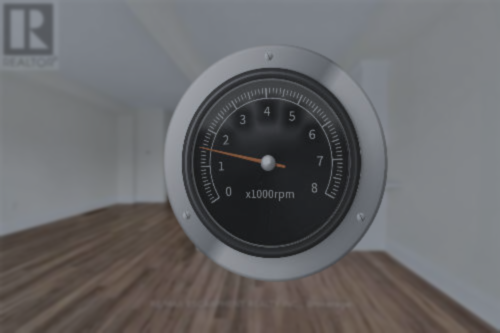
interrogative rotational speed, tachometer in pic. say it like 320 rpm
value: 1500 rpm
